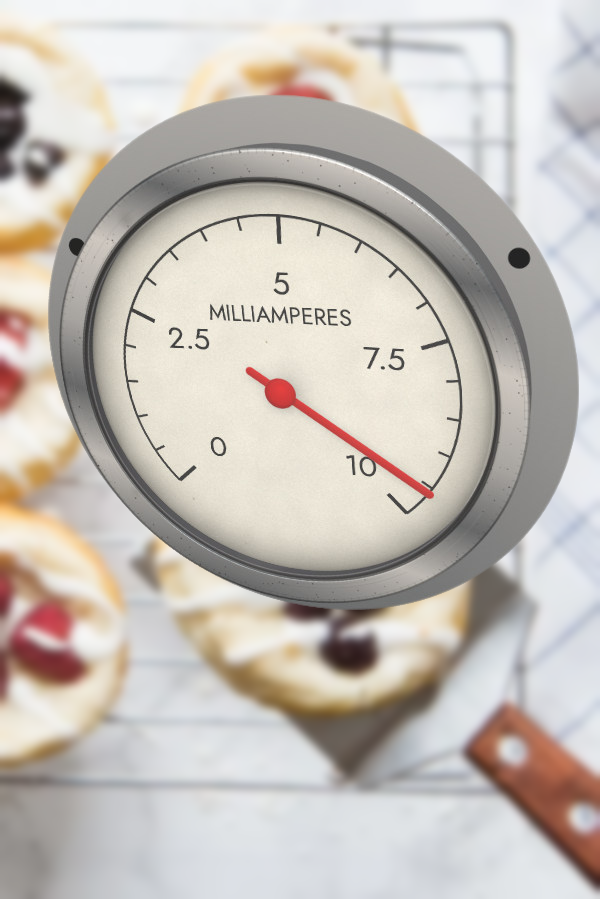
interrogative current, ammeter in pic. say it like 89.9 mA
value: 9.5 mA
